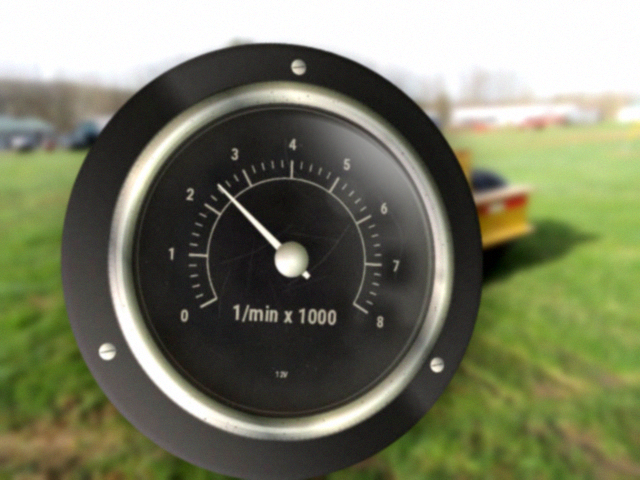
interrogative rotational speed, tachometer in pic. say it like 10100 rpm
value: 2400 rpm
